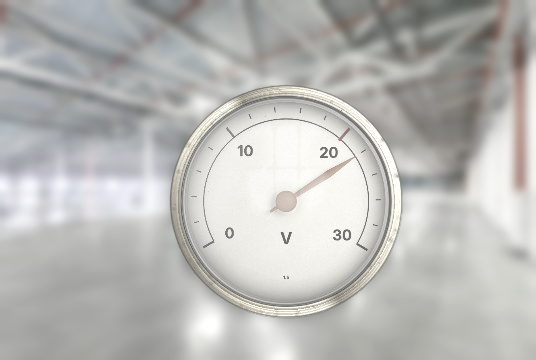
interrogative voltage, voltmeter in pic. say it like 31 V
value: 22 V
